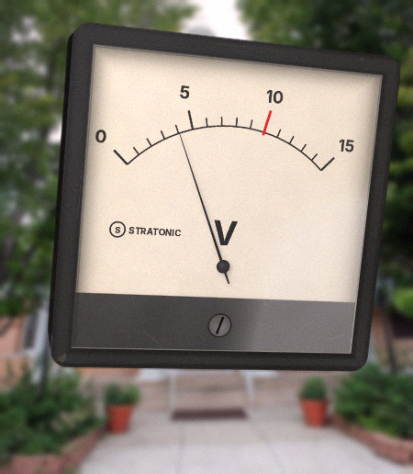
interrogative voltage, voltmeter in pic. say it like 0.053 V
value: 4 V
